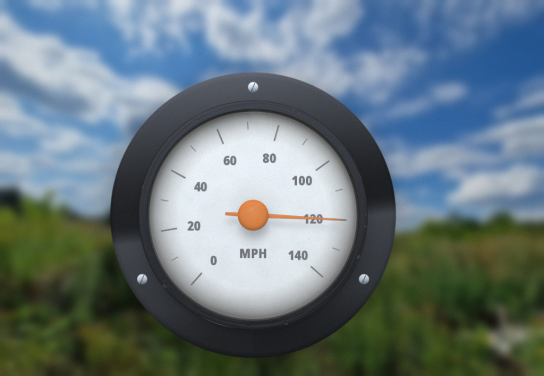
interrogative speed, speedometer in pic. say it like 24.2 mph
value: 120 mph
